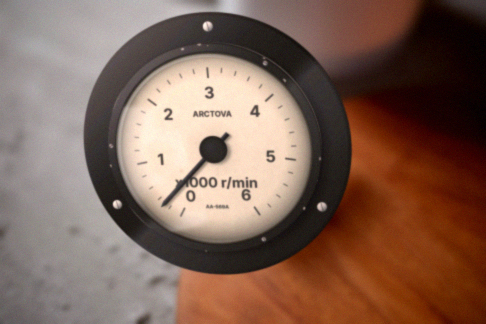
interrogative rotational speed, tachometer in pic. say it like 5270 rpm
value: 300 rpm
